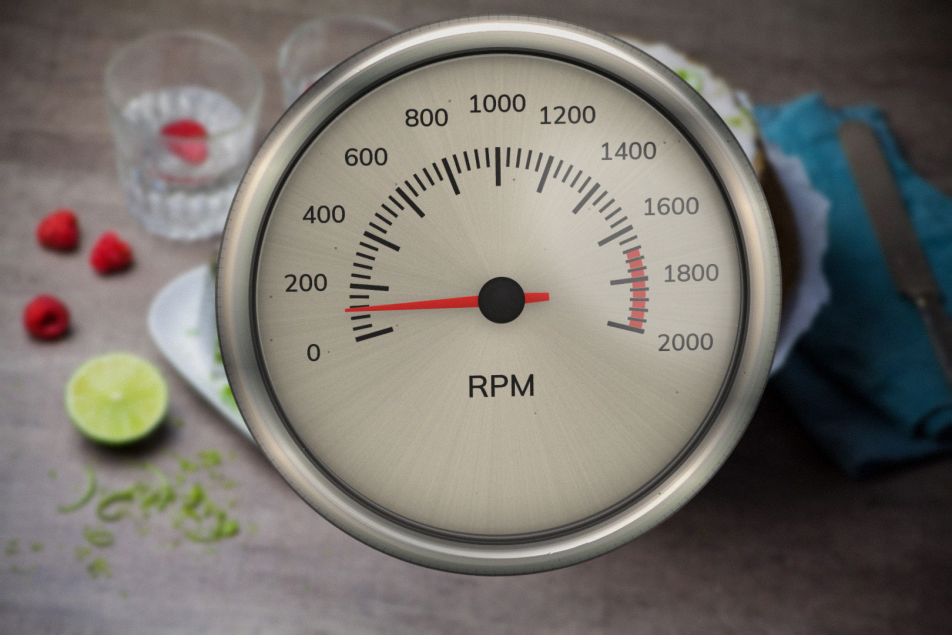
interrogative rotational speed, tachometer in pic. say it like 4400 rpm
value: 120 rpm
